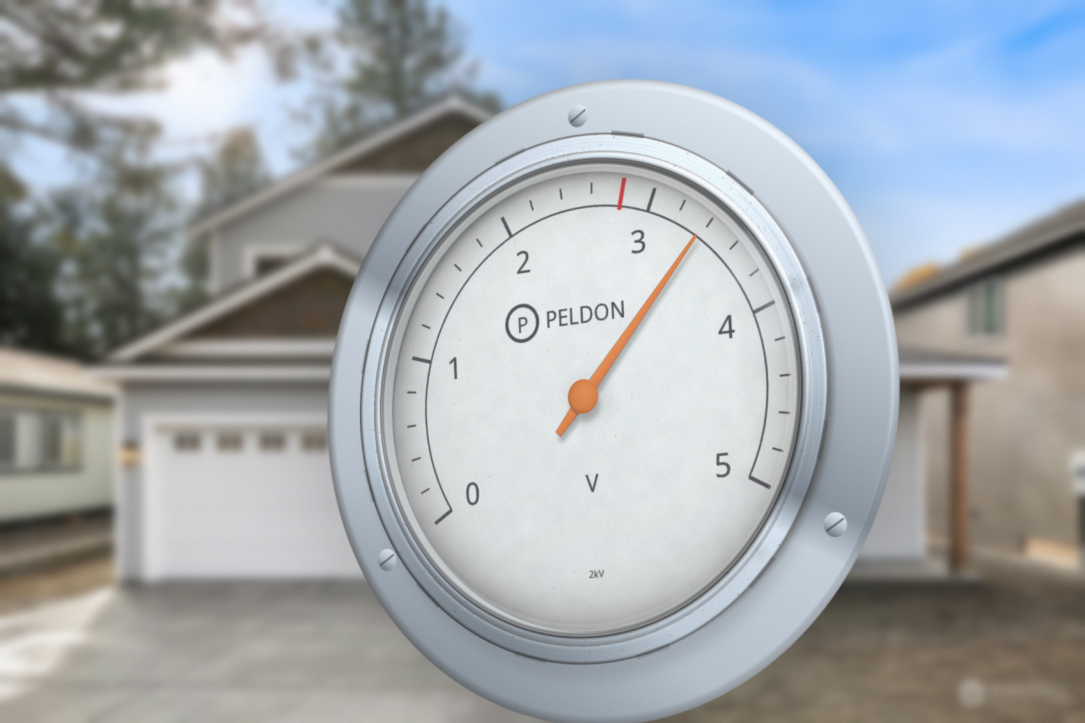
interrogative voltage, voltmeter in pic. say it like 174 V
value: 3.4 V
